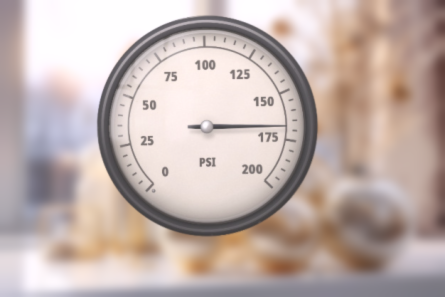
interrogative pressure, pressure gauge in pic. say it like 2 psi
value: 167.5 psi
